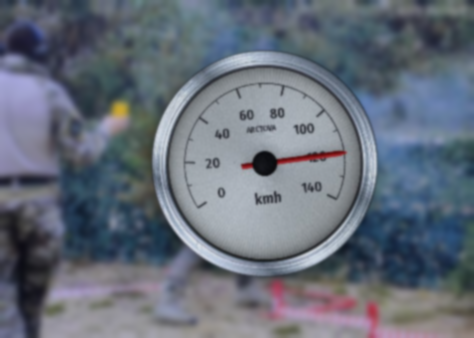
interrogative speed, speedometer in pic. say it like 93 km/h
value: 120 km/h
